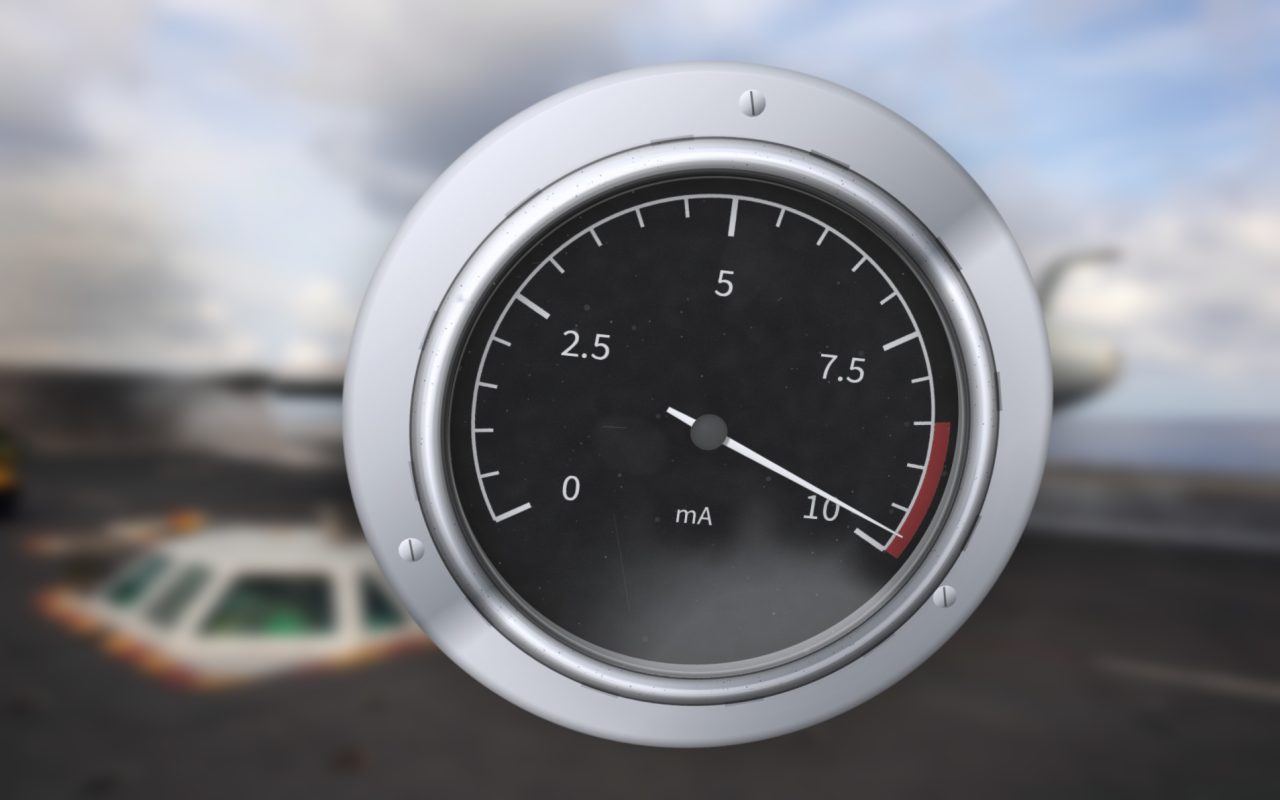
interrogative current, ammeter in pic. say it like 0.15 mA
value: 9.75 mA
